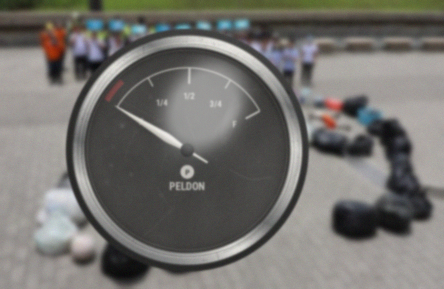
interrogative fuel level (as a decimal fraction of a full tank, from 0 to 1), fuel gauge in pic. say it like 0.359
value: 0
